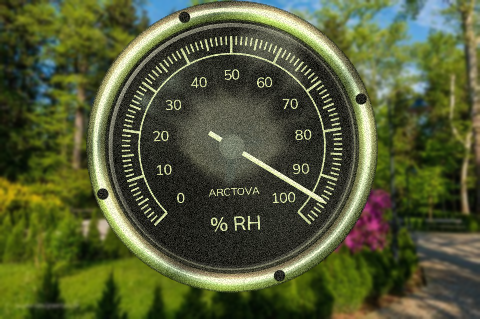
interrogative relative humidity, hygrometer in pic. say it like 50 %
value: 95 %
